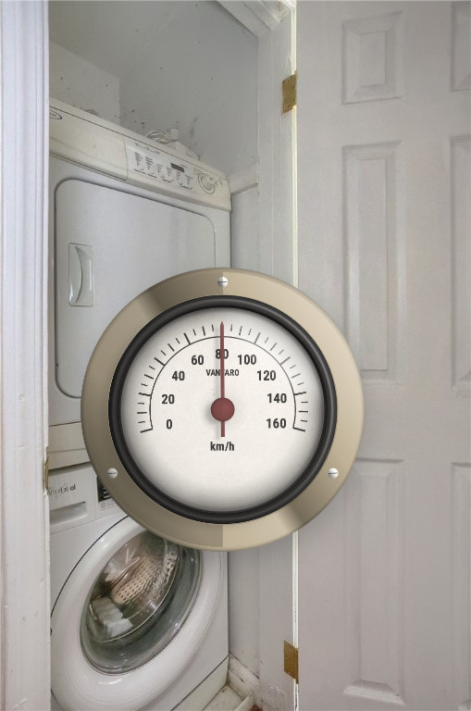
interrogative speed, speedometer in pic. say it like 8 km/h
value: 80 km/h
